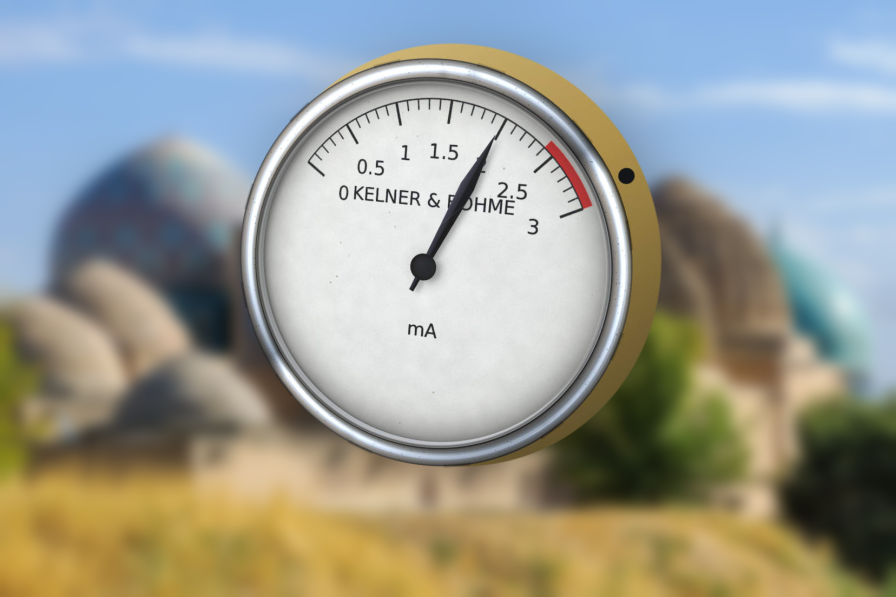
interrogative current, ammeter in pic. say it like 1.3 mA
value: 2 mA
